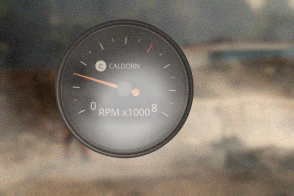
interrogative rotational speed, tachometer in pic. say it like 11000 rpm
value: 1500 rpm
